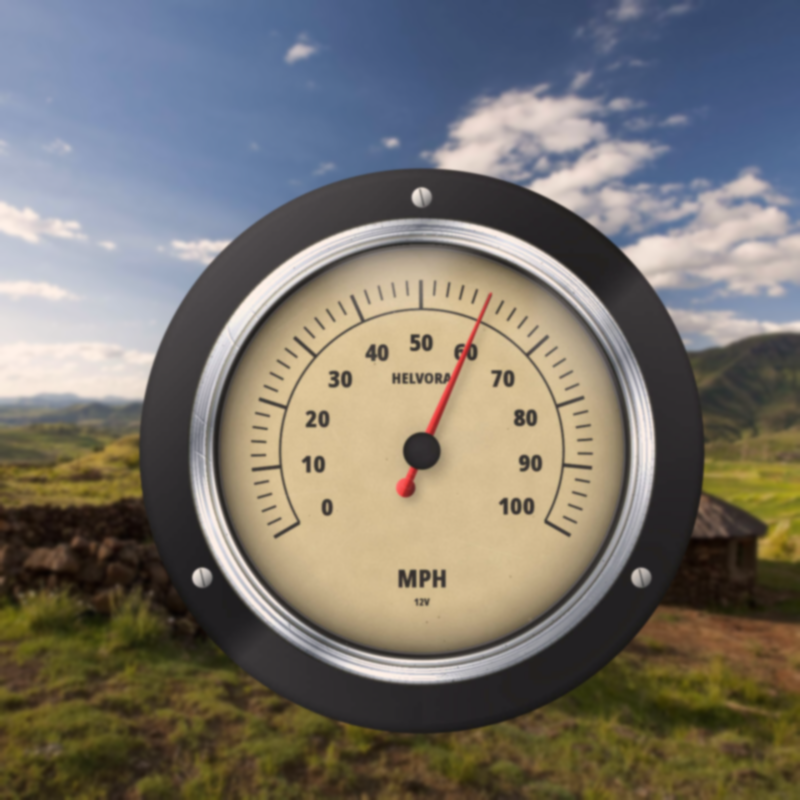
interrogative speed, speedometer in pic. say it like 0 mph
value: 60 mph
